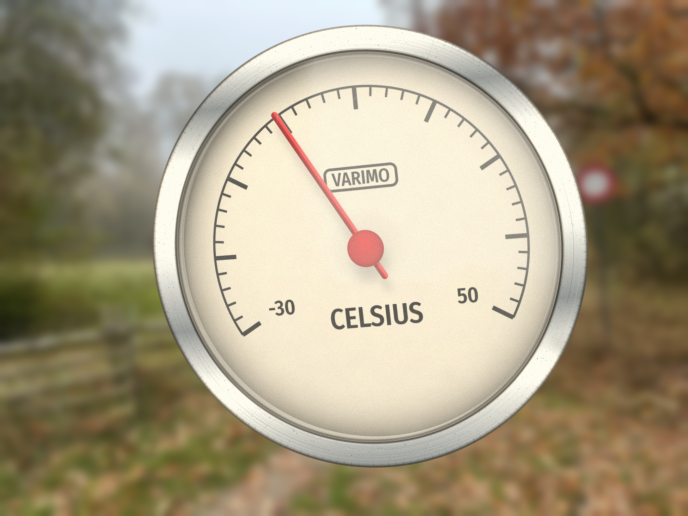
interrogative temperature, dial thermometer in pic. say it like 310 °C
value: 0 °C
